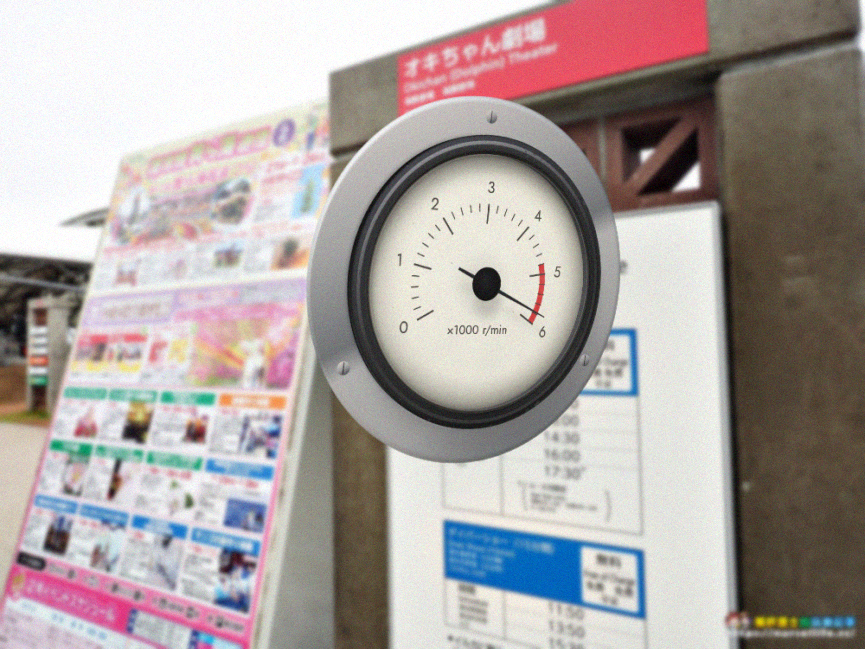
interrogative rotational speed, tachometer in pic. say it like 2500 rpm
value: 5800 rpm
